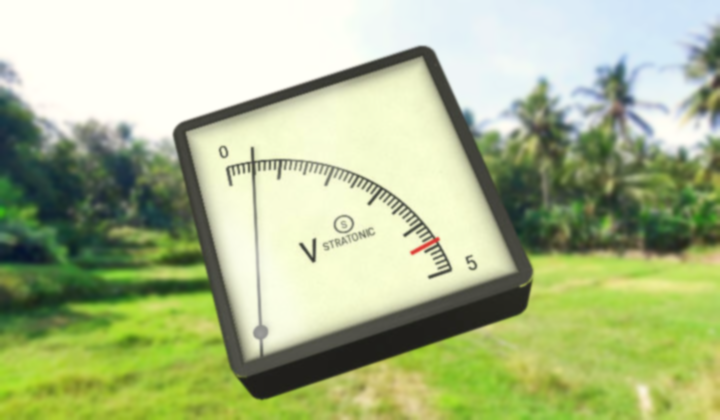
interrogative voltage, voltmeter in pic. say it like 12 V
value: 0.5 V
